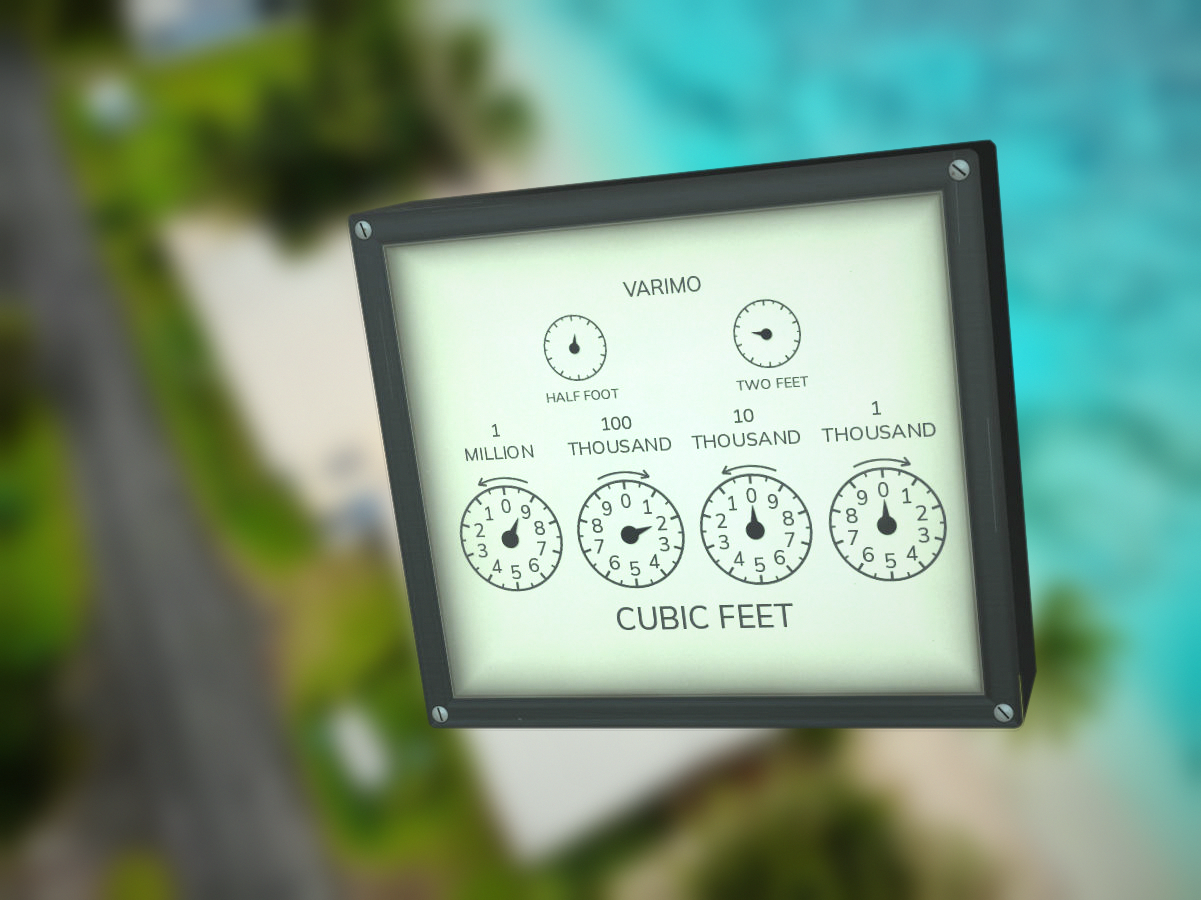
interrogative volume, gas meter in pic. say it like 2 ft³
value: 920000 ft³
